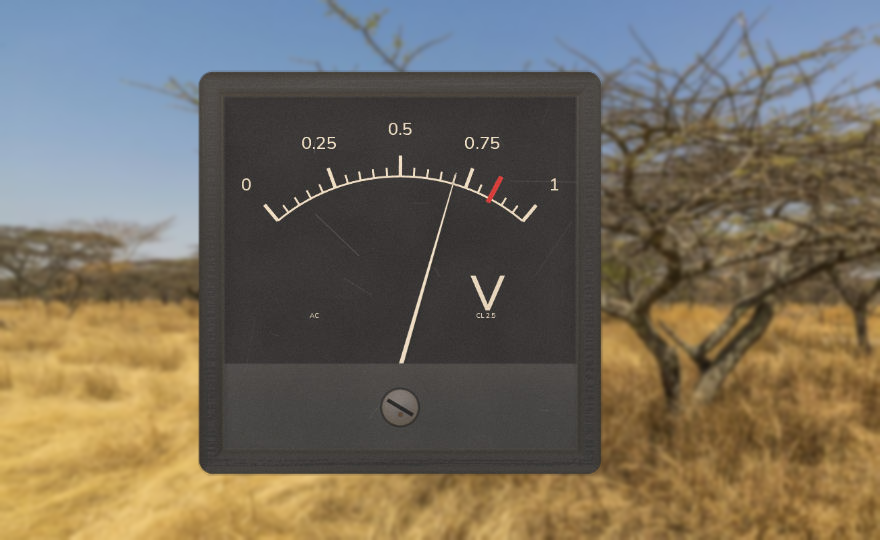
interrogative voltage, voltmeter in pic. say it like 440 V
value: 0.7 V
